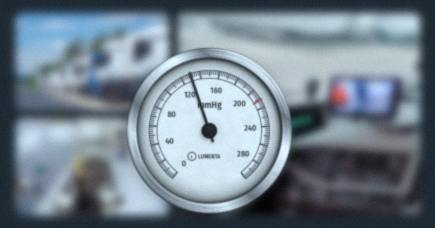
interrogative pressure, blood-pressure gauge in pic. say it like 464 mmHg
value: 130 mmHg
